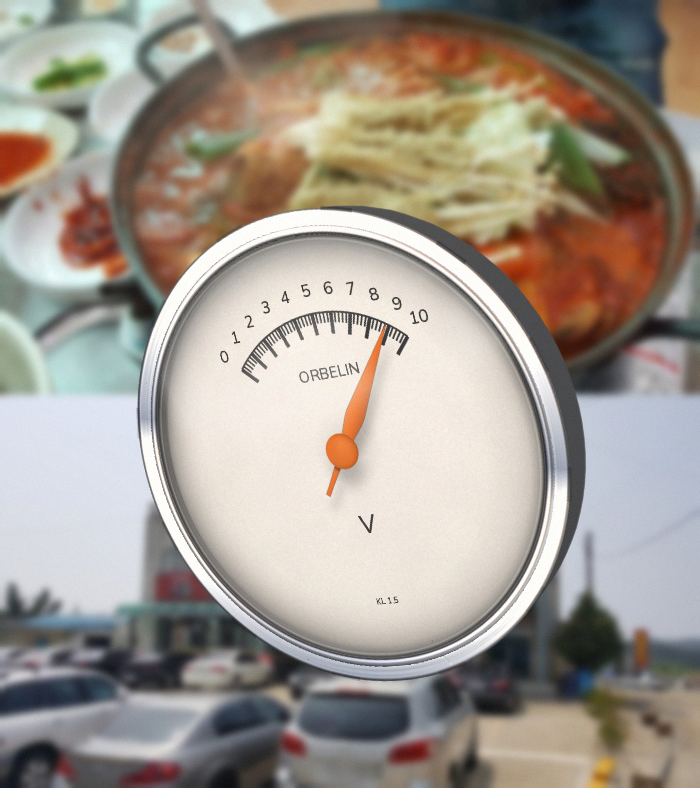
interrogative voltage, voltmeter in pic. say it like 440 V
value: 9 V
